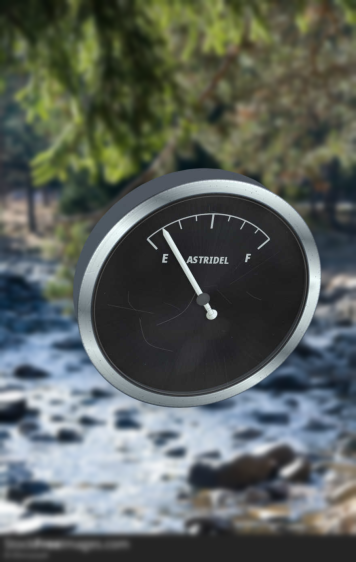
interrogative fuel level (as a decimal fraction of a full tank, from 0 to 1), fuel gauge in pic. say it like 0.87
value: 0.125
